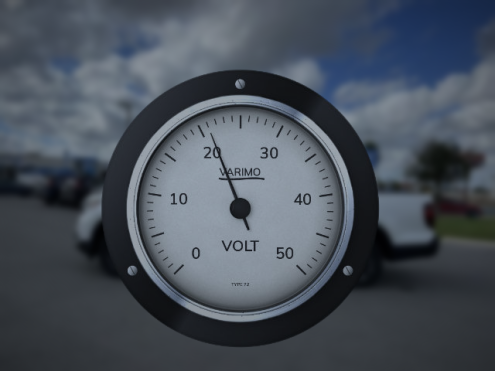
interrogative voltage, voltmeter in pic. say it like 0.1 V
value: 21 V
